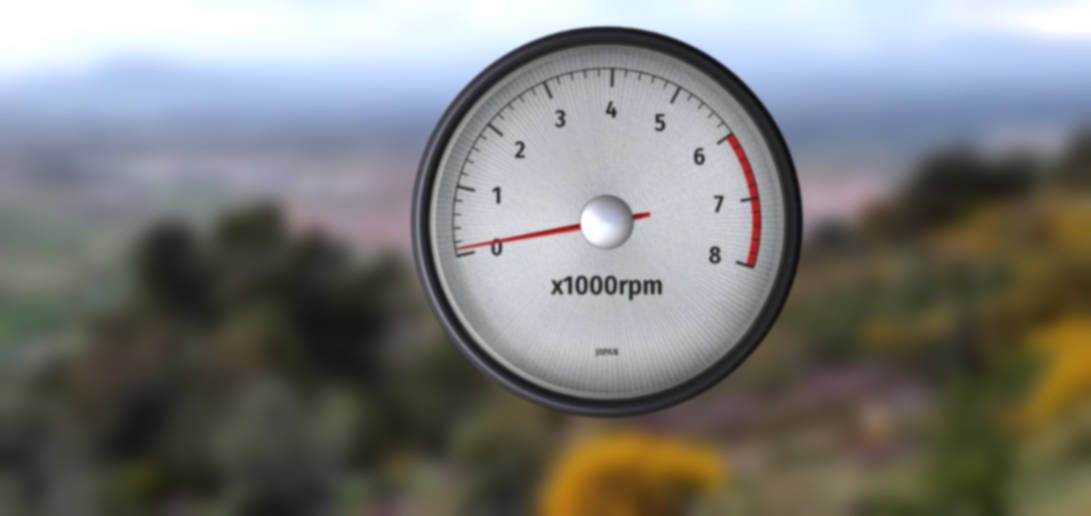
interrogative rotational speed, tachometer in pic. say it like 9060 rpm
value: 100 rpm
